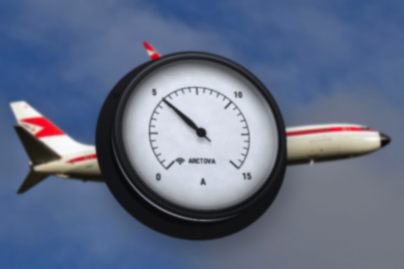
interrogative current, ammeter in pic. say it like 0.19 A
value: 5 A
